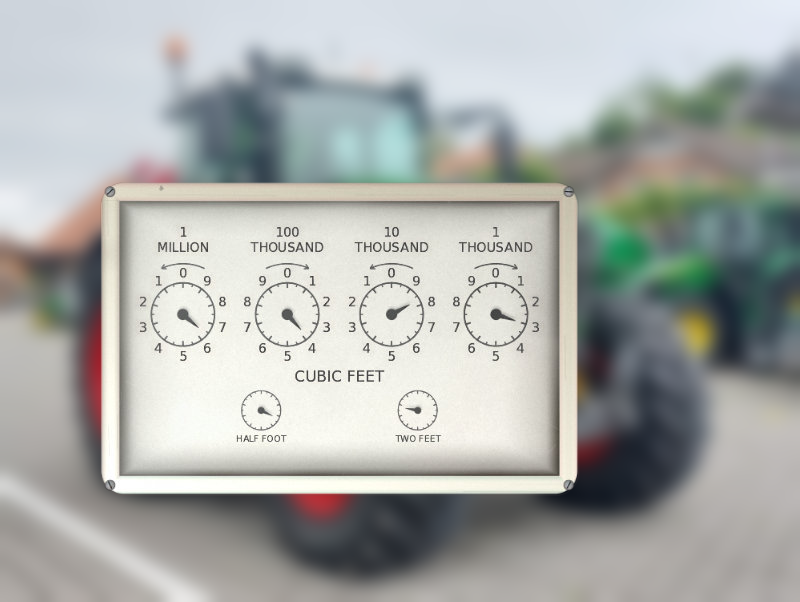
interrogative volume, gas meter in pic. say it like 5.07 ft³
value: 638300 ft³
